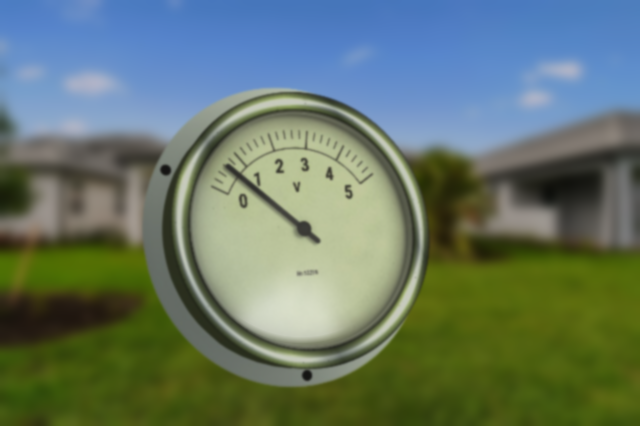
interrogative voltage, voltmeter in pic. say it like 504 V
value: 0.6 V
